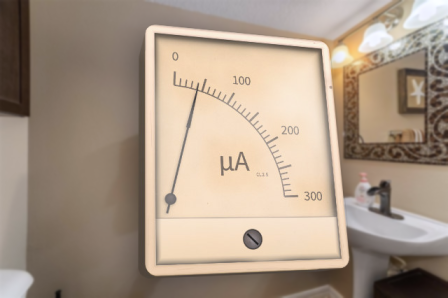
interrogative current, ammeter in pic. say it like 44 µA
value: 40 µA
